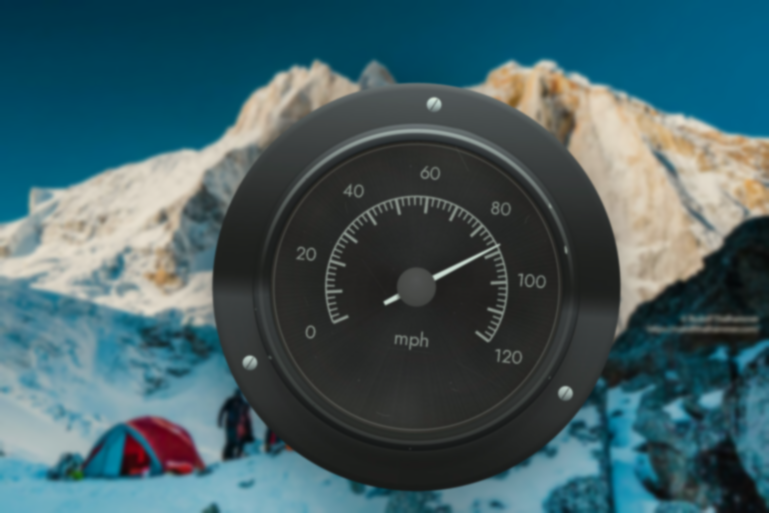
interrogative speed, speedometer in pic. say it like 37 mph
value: 88 mph
